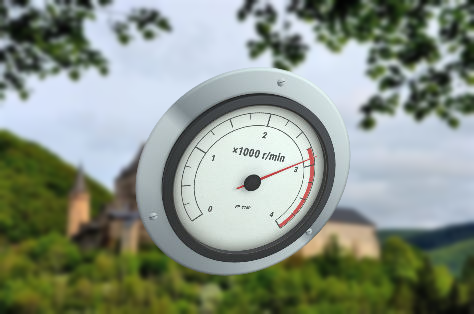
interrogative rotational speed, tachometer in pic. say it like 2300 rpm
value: 2875 rpm
